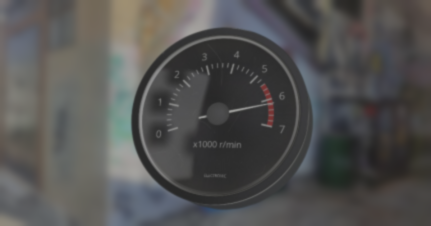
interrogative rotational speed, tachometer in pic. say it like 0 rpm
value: 6200 rpm
